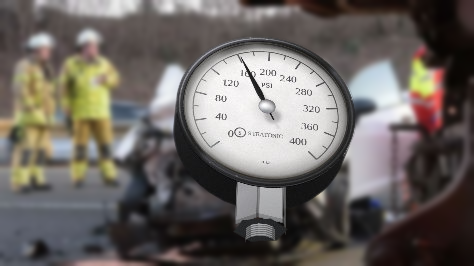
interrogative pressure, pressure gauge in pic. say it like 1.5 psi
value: 160 psi
